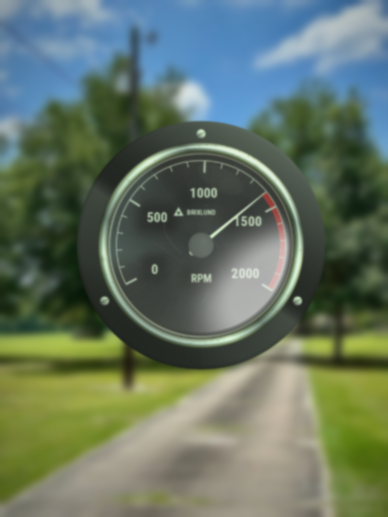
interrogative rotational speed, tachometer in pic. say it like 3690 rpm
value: 1400 rpm
